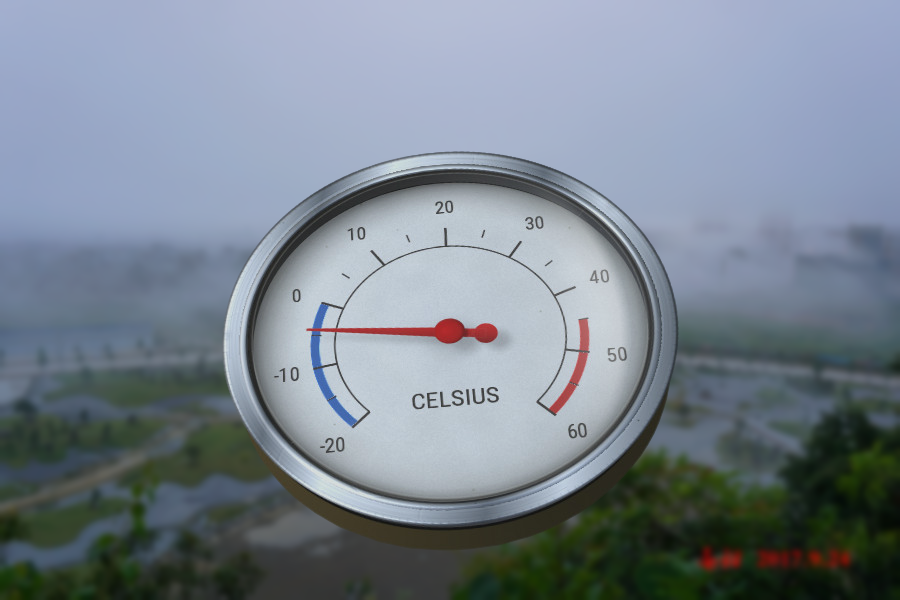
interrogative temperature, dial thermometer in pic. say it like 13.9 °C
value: -5 °C
